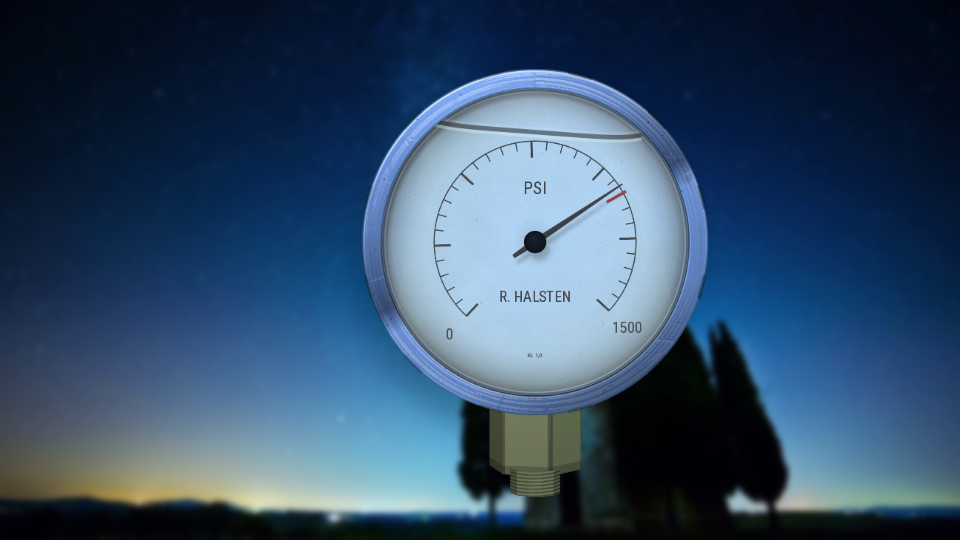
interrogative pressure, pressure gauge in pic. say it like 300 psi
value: 1075 psi
